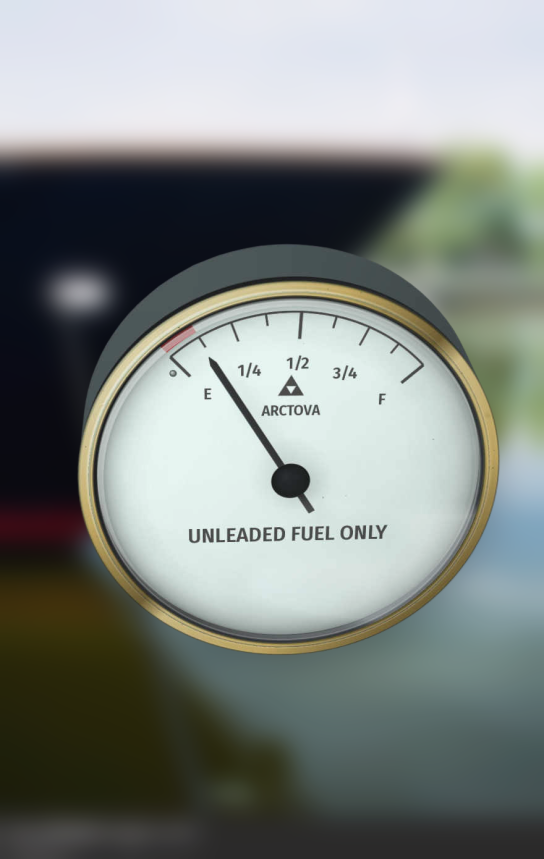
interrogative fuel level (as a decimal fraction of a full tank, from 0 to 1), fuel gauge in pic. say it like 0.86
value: 0.125
